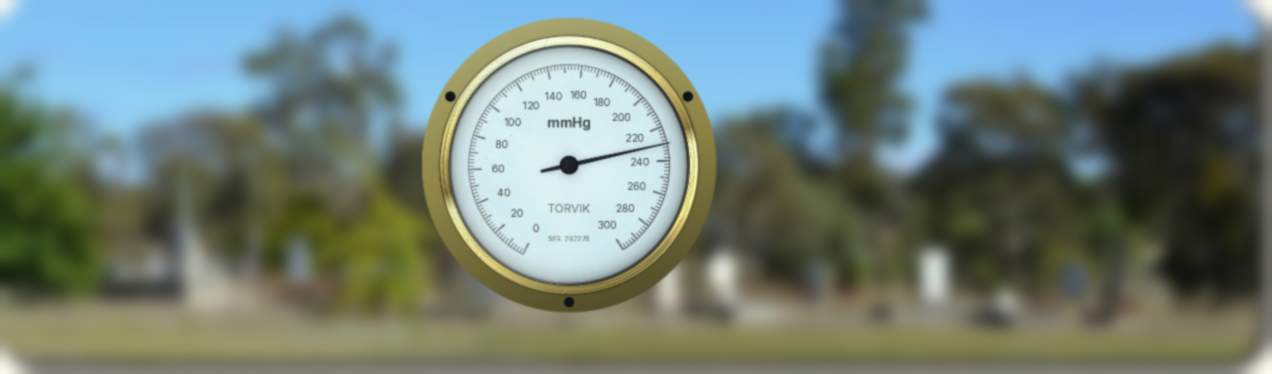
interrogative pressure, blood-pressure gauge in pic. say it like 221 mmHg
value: 230 mmHg
